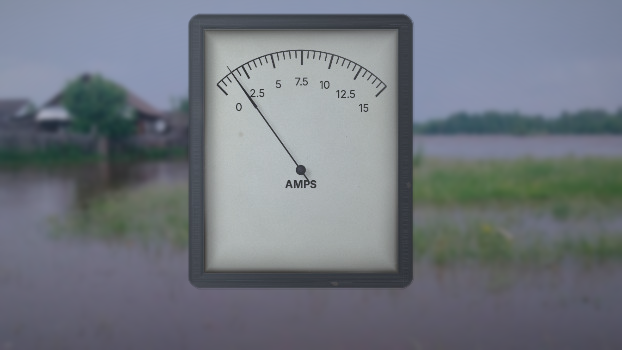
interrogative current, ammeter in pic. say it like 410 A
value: 1.5 A
